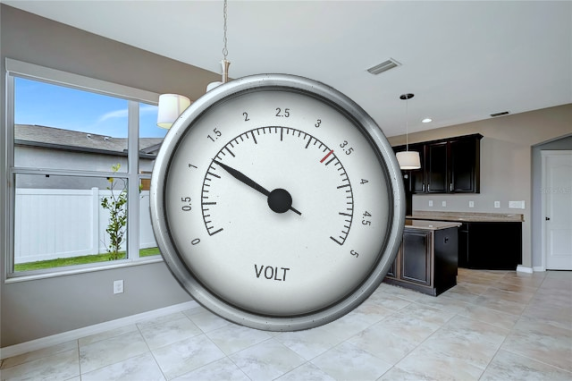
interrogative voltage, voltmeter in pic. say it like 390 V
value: 1.2 V
